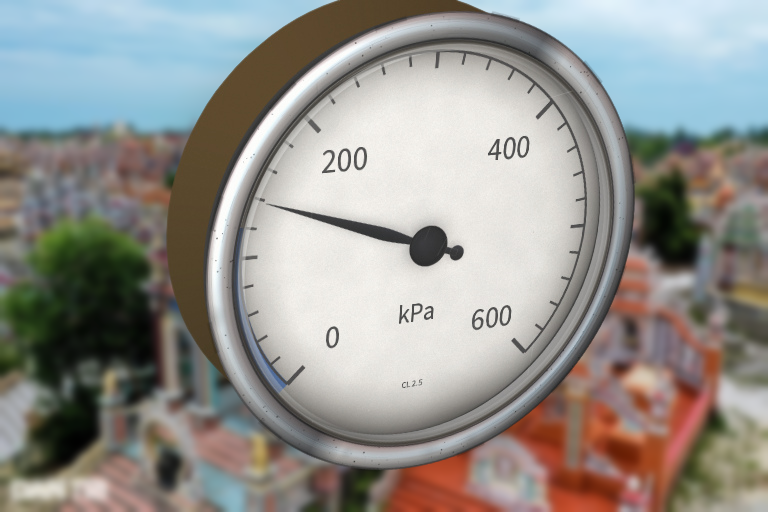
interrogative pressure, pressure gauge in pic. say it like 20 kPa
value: 140 kPa
